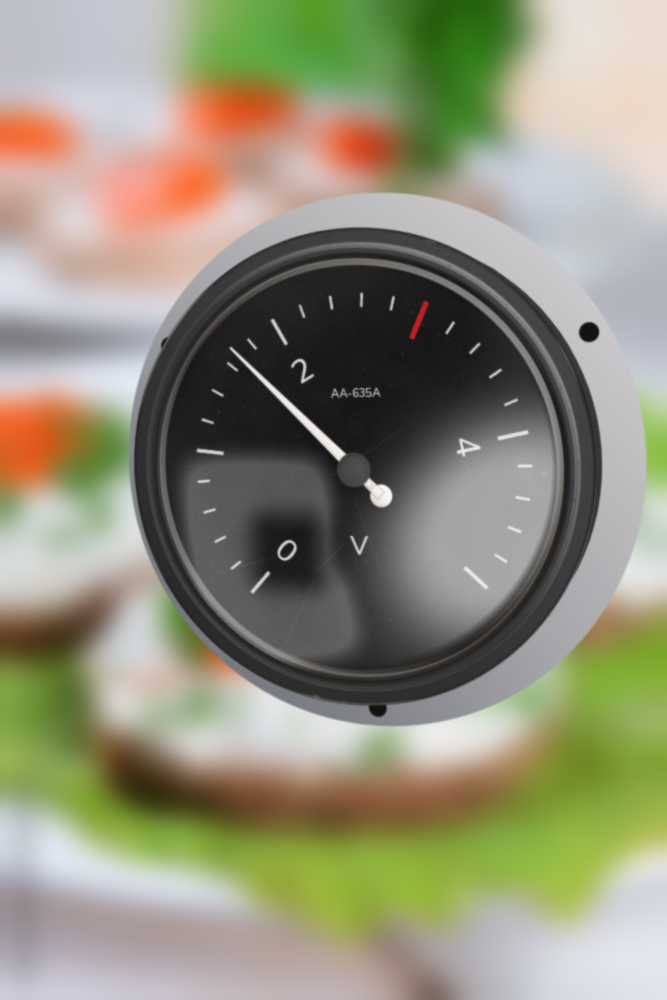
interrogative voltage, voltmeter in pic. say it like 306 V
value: 1.7 V
